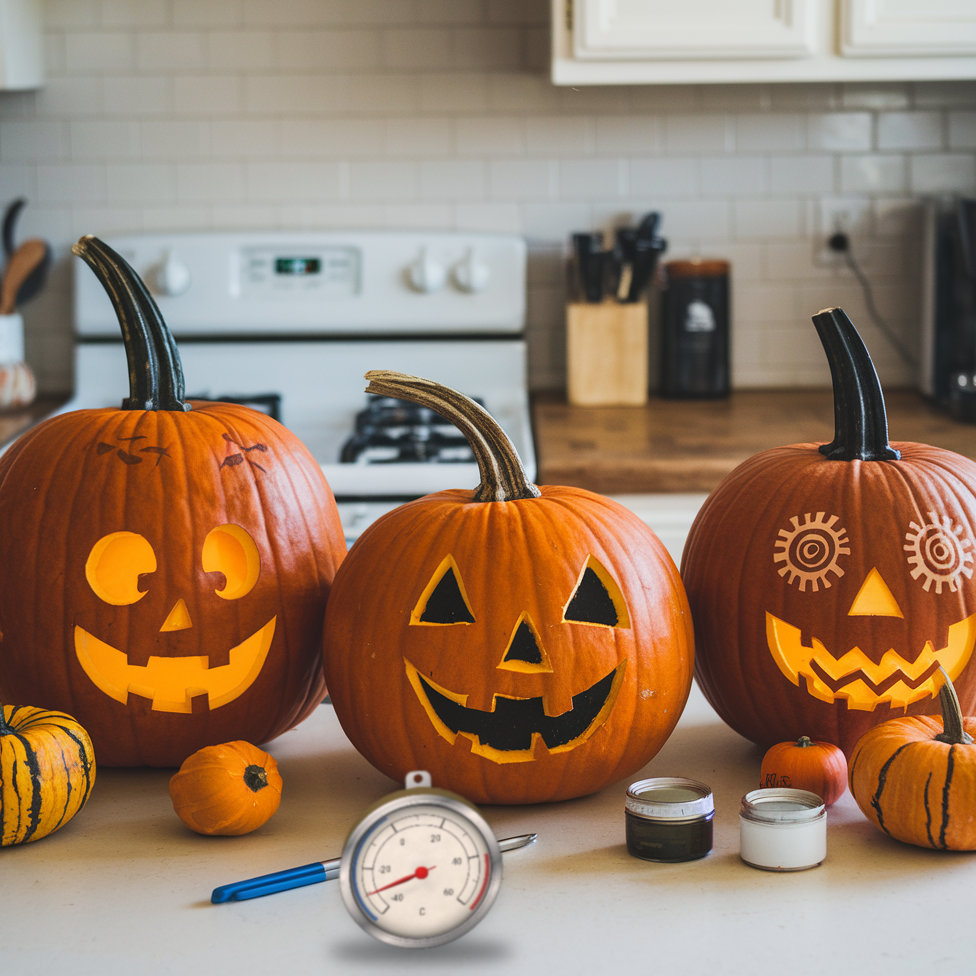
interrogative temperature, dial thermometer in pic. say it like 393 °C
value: -30 °C
